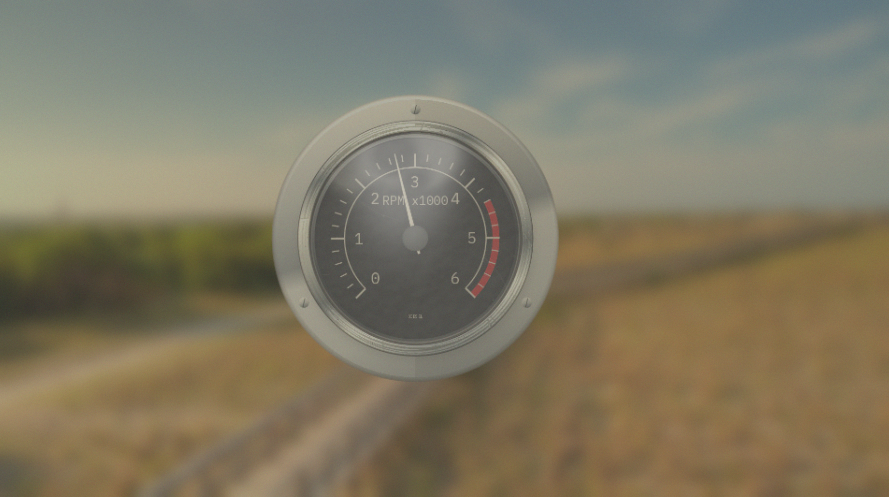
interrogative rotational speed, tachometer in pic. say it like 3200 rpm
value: 2700 rpm
